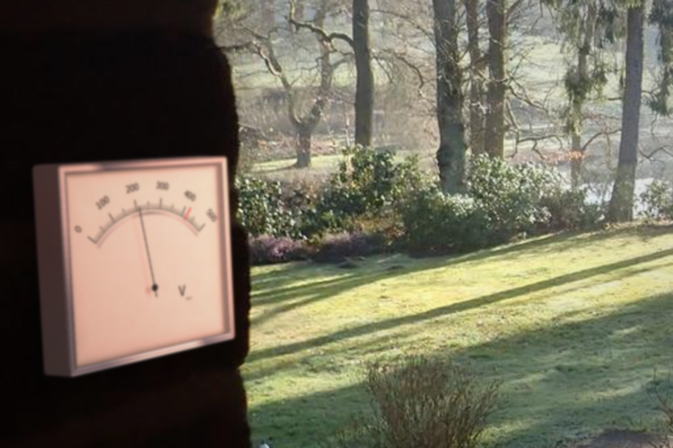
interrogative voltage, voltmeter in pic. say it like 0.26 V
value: 200 V
